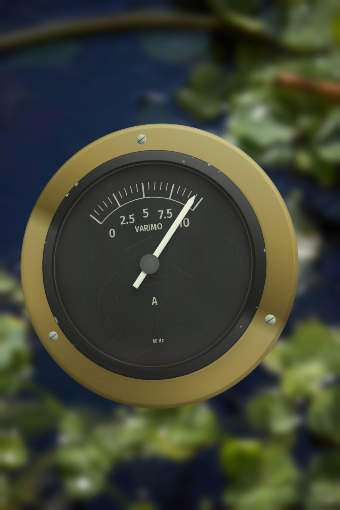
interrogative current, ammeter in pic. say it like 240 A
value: 9.5 A
